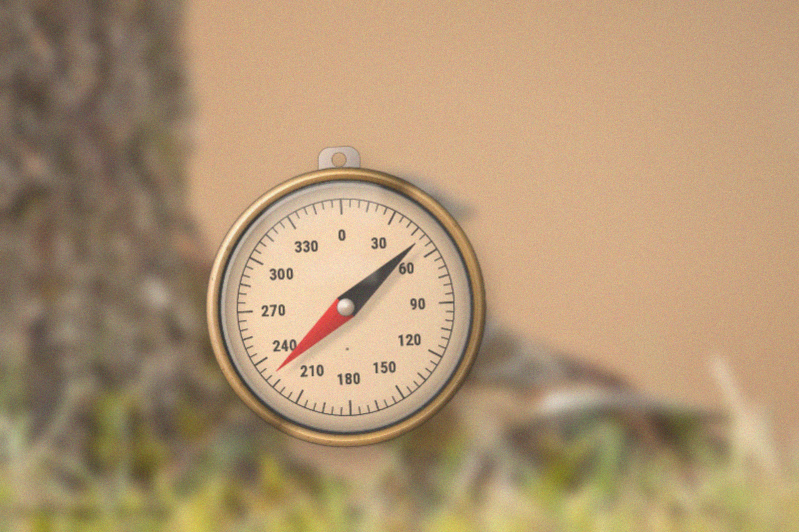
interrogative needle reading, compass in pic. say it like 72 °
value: 230 °
